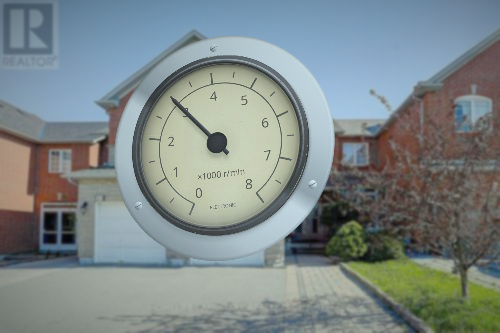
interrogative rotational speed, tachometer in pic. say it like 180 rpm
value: 3000 rpm
